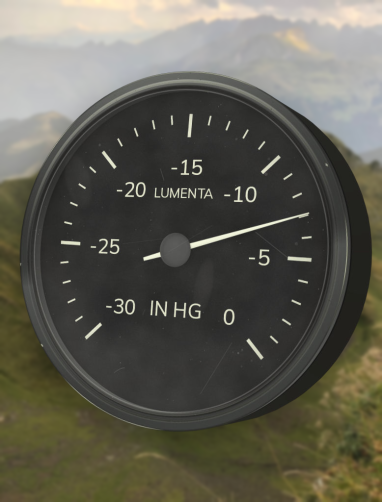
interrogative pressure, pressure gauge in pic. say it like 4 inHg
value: -7 inHg
